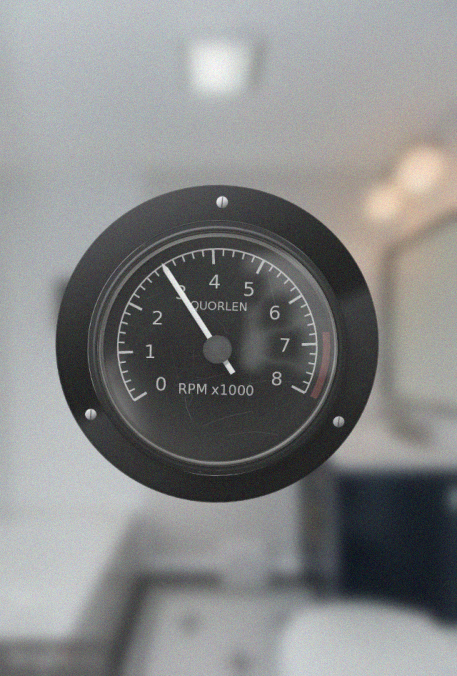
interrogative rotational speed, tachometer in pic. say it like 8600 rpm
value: 3000 rpm
